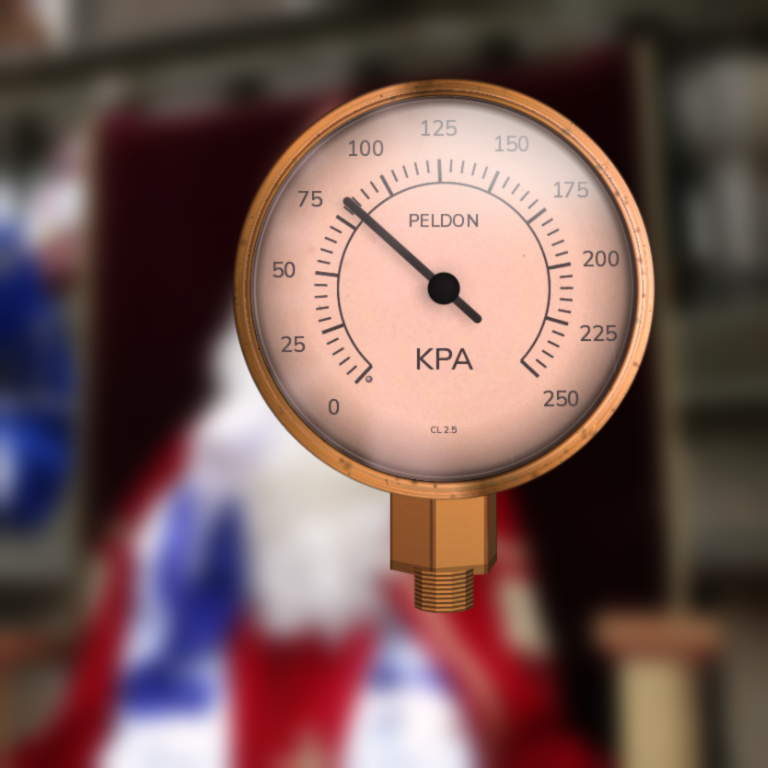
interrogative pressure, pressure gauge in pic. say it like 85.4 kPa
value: 82.5 kPa
